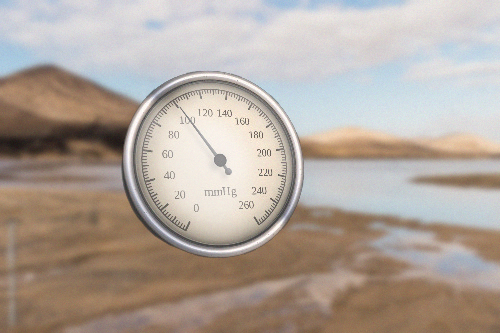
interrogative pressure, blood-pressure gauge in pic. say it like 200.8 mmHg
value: 100 mmHg
